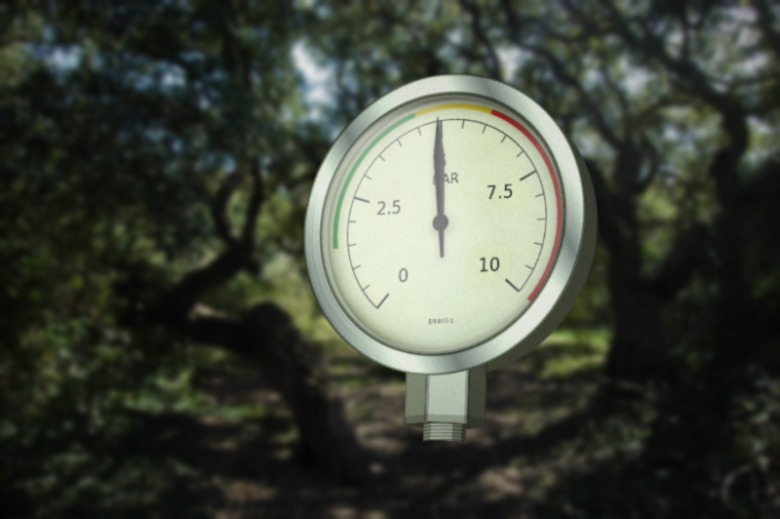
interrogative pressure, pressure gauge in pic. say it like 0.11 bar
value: 5 bar
